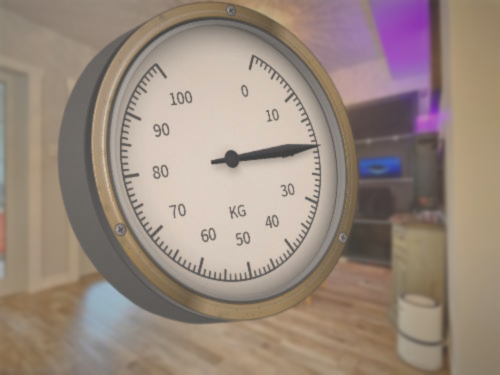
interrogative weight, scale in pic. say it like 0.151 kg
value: 20 kg
